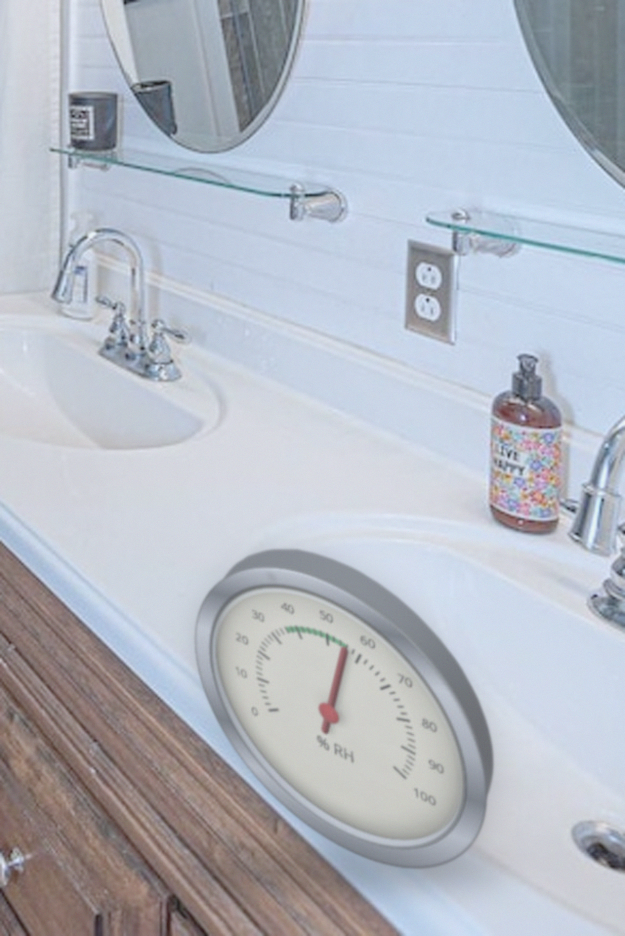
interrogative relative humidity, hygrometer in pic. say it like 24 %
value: 56 %
